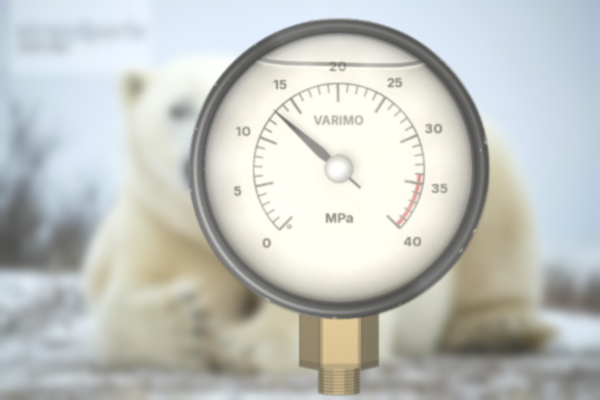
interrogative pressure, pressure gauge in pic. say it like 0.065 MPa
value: 13 MPa
